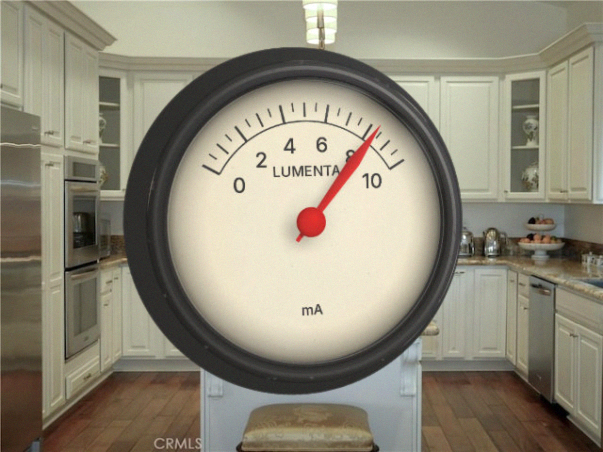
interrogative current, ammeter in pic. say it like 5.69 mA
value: 8.25 mA
